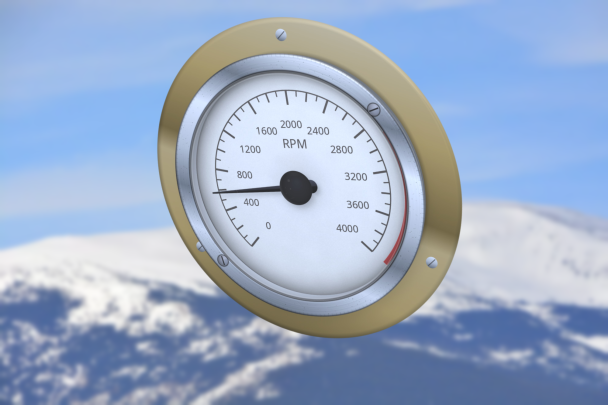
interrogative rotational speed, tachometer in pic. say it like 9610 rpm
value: 600 rpm
